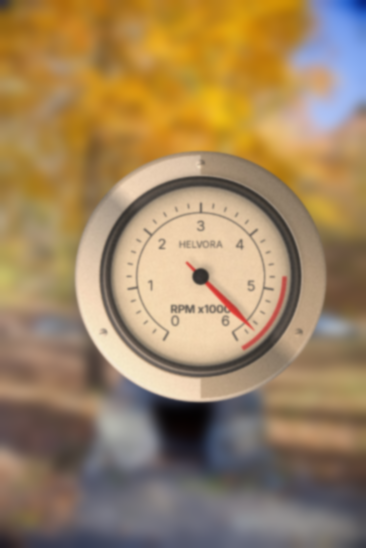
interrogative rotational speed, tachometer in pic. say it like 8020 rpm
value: 5700 rpm
